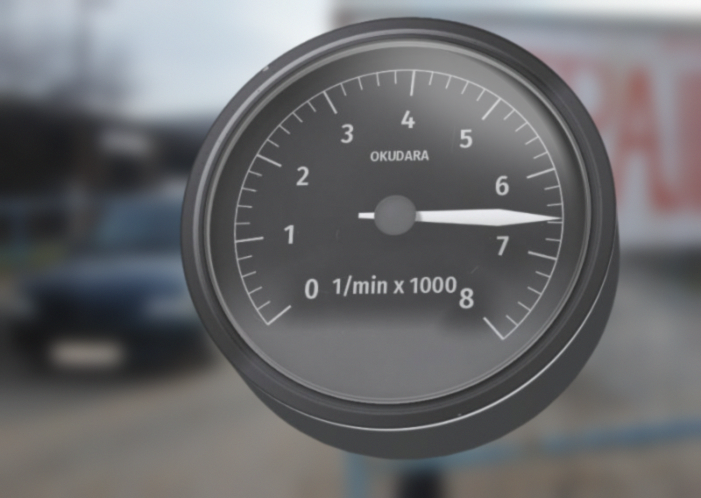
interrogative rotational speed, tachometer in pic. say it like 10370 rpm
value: 6600 rpm
